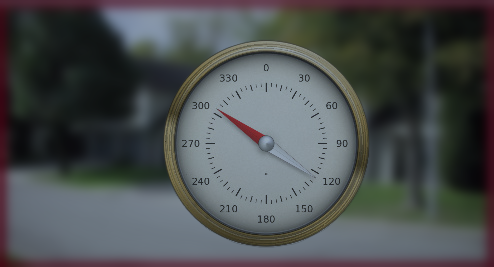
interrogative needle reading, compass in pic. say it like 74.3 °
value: 305 °
